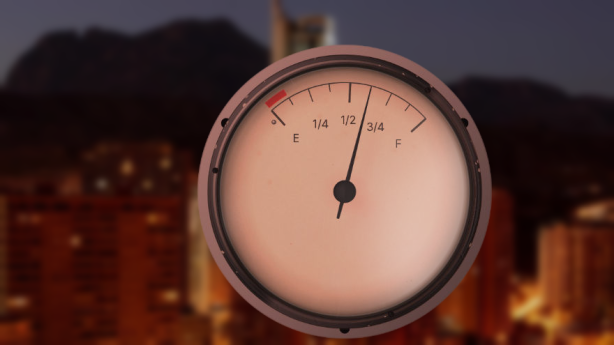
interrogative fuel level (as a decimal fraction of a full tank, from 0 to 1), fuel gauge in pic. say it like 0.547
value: 0.625
